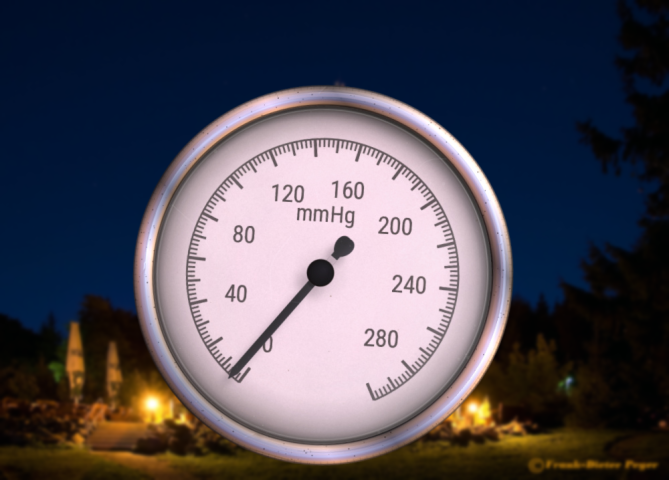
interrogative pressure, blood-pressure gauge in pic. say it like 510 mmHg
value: 4 mmHg
